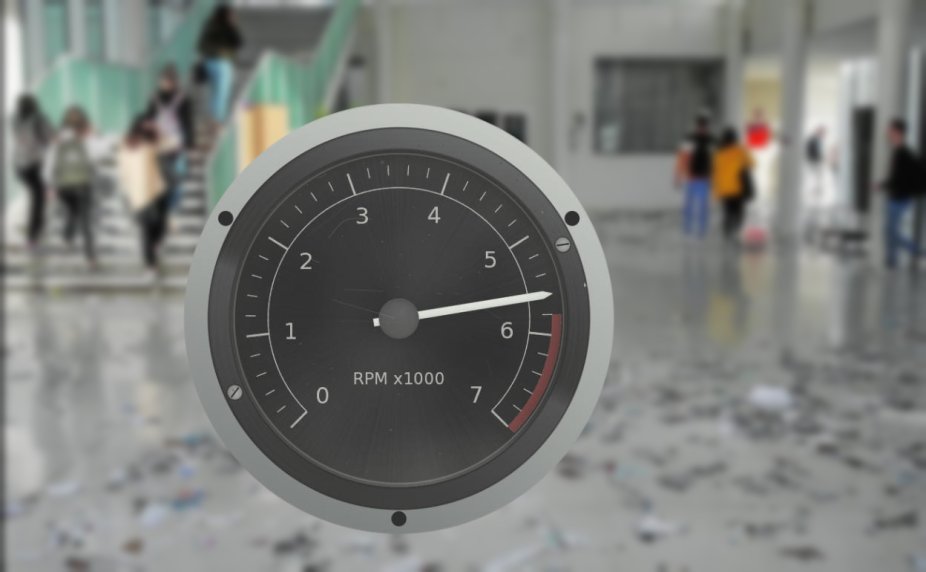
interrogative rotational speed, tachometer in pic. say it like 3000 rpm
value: 5600 rpm
